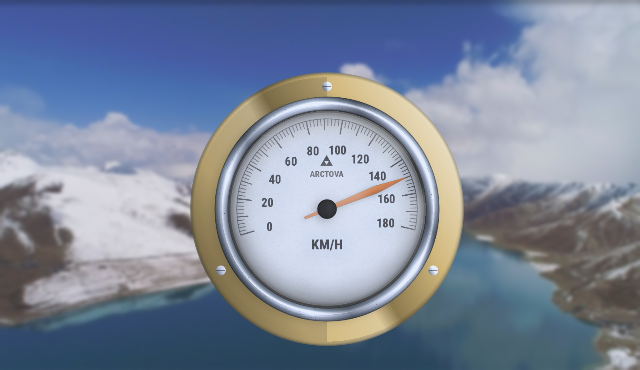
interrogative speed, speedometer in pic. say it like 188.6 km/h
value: 150 km/h
